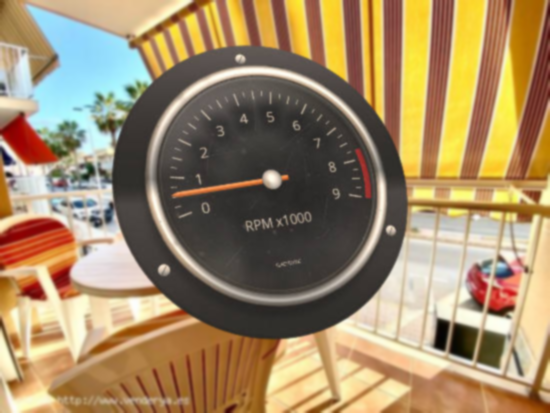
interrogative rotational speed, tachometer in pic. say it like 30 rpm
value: 500 rpm
